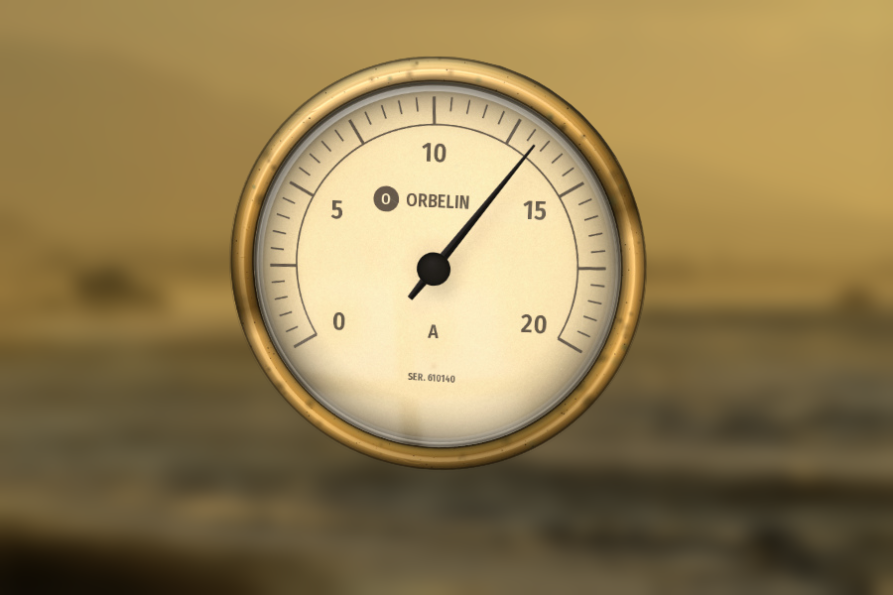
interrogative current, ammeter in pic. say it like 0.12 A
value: 13.25 A
